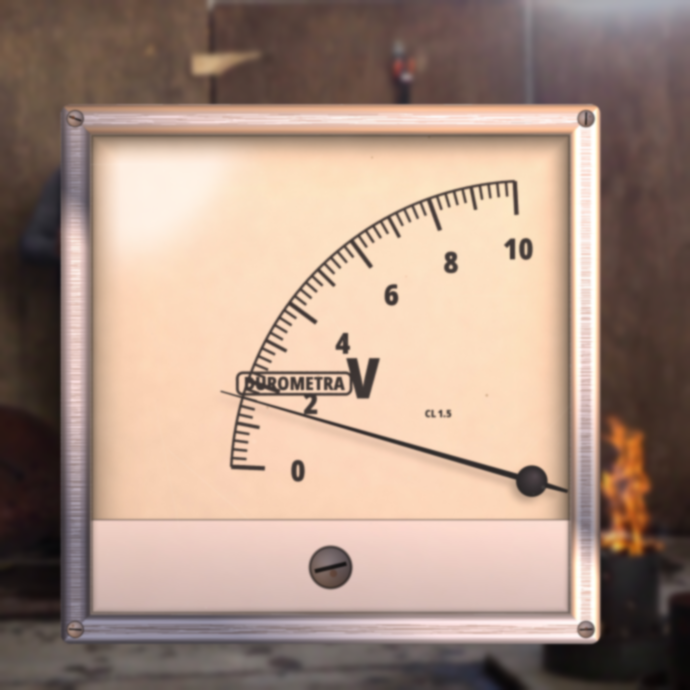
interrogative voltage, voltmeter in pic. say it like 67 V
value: 1.6 V
